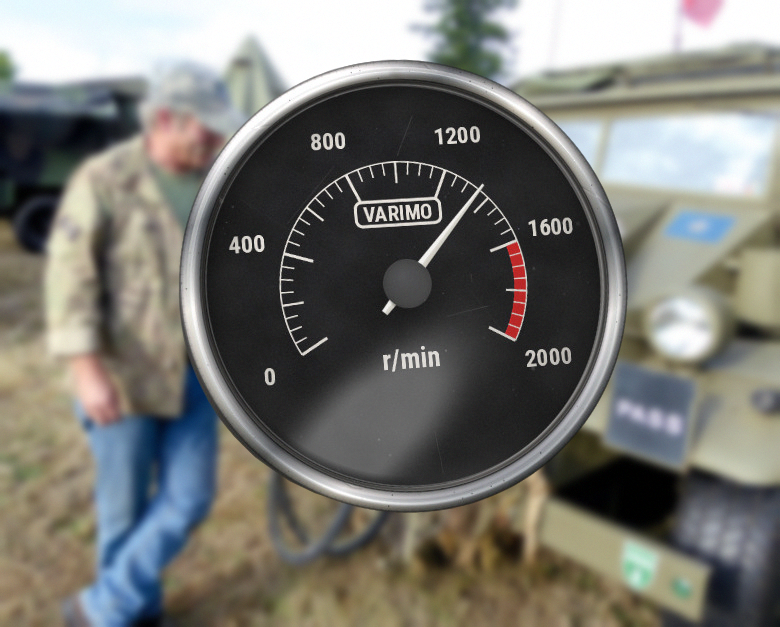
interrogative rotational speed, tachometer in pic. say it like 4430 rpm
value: 1350 rpm
